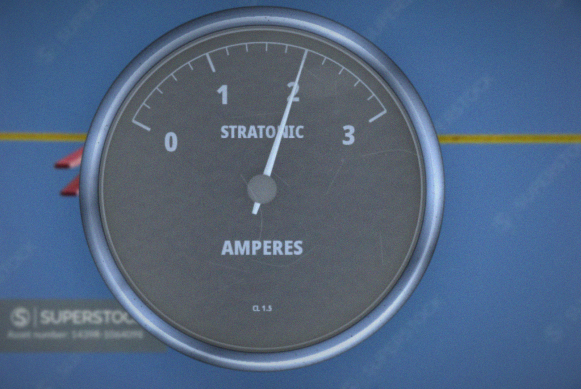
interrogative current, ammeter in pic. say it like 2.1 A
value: 2 A
